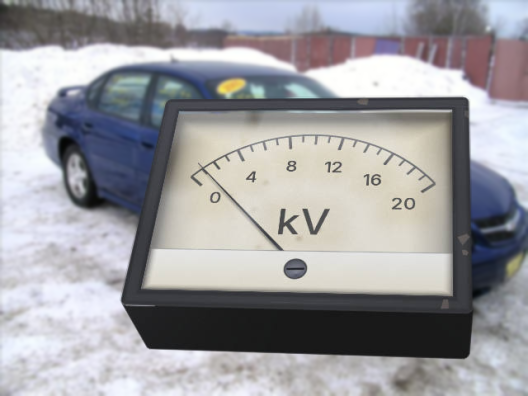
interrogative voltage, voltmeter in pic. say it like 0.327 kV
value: 1 kV
